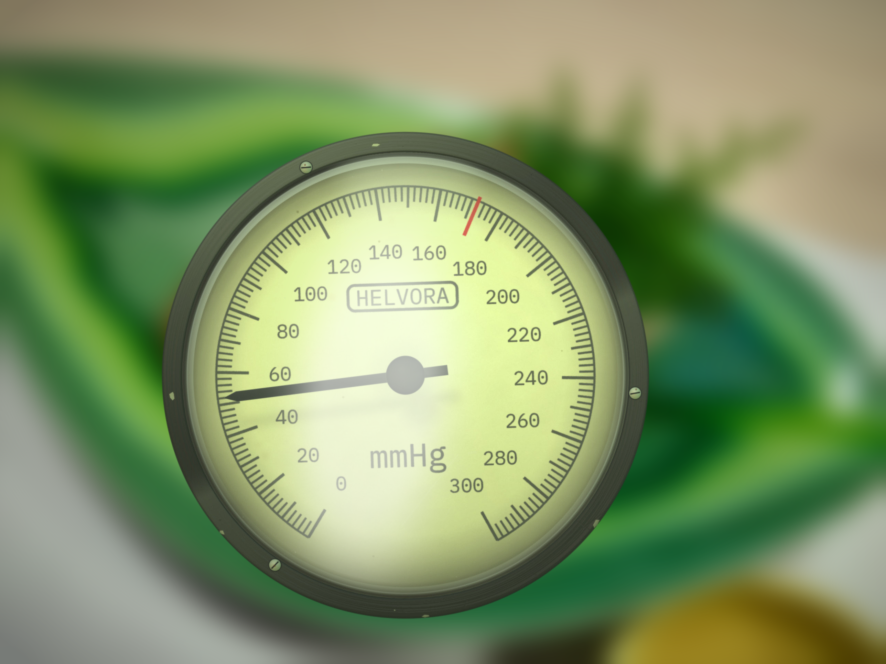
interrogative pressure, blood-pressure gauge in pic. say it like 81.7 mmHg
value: 52 mmHg
